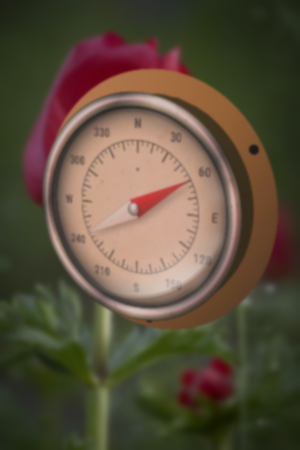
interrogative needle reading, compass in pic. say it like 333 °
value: 60 °
